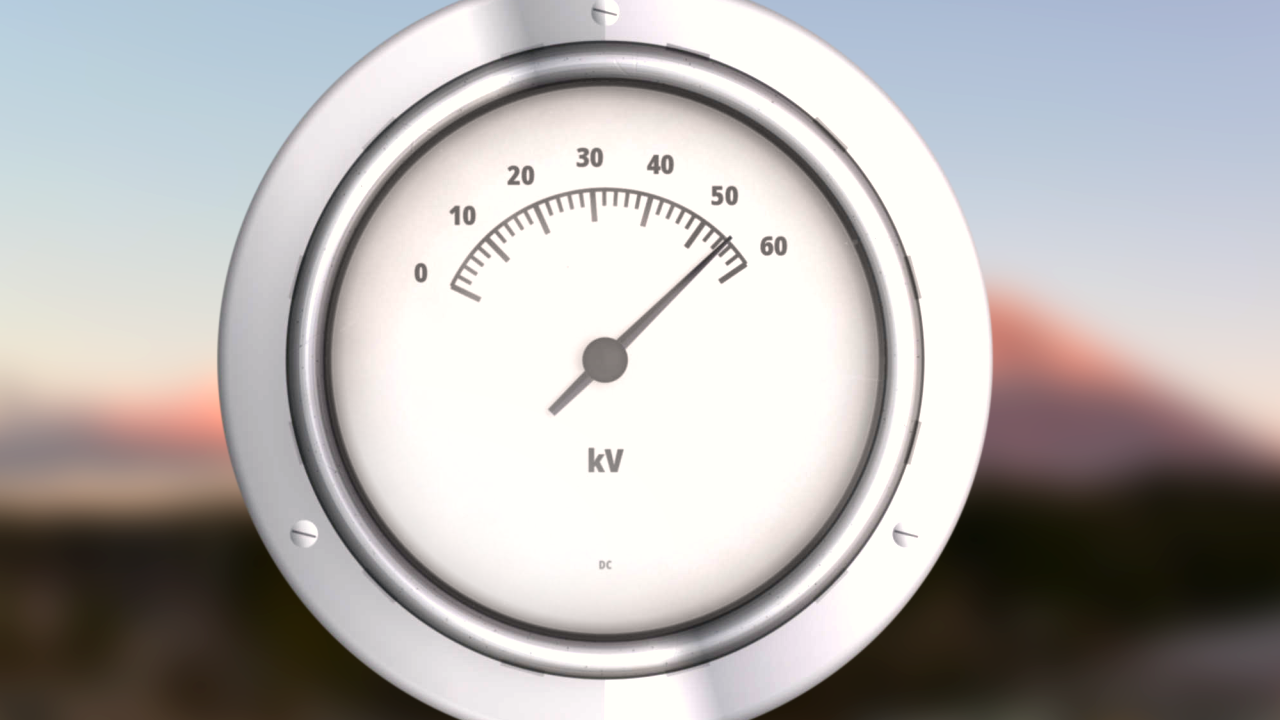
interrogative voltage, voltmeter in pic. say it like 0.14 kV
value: 55 kV
